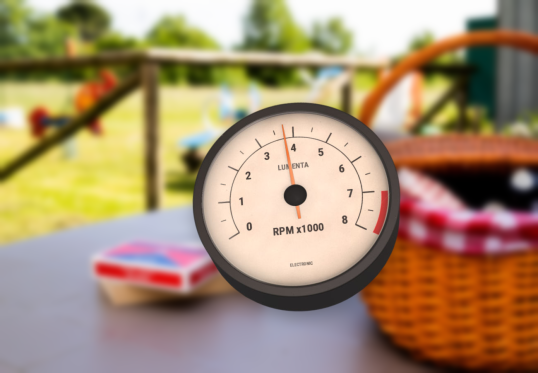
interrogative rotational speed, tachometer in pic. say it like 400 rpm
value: 3750 rpm
